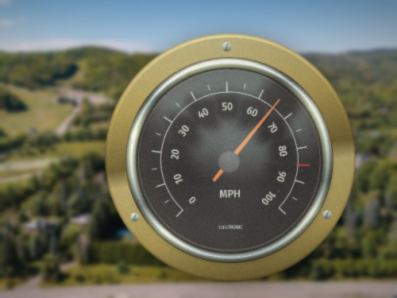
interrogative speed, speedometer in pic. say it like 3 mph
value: 65 mph
